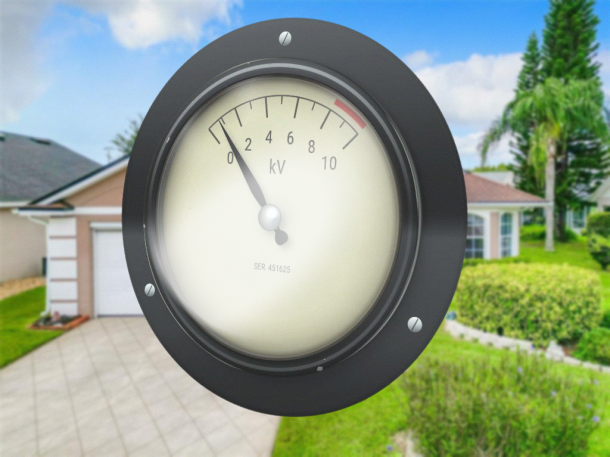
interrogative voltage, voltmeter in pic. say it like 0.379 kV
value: 1 kV
